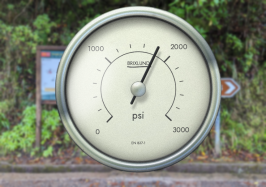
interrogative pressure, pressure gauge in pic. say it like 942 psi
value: 1800 psi
